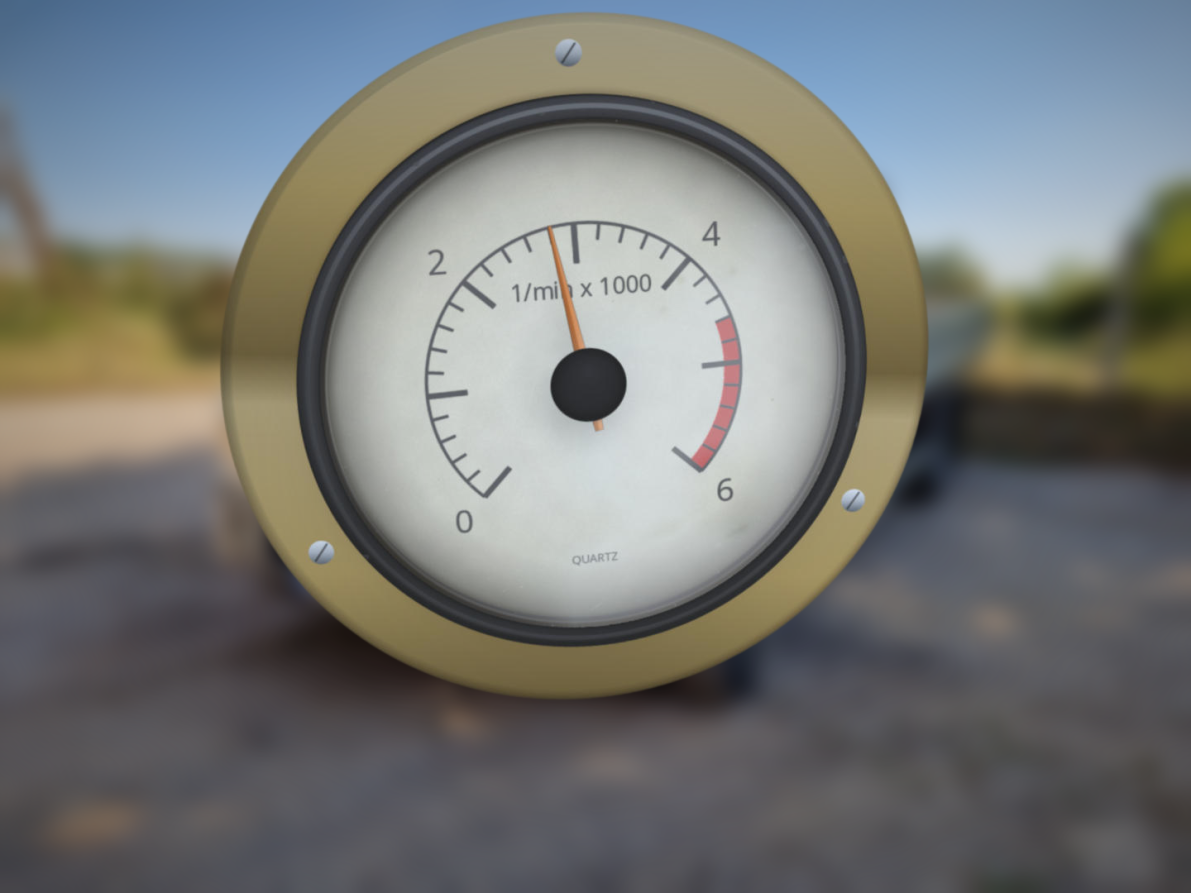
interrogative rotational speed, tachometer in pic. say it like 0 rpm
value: 2800 rpm
